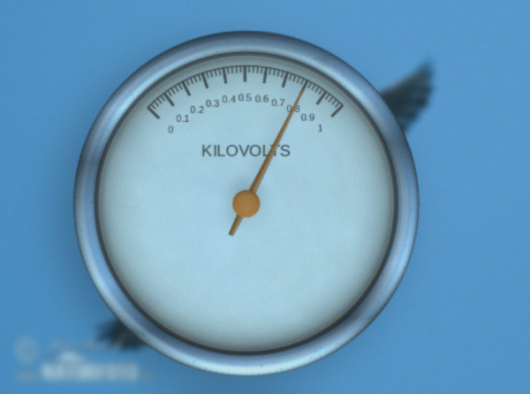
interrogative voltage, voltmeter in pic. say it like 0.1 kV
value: 0.8 kV
